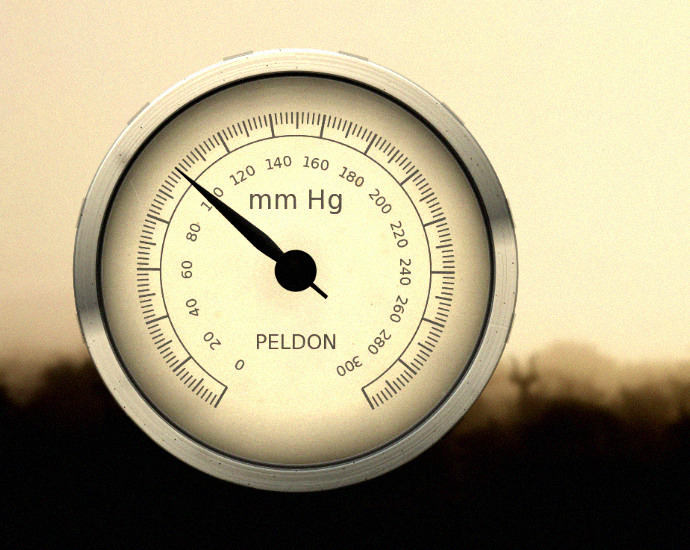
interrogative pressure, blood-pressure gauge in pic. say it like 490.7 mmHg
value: 100 mmHg
